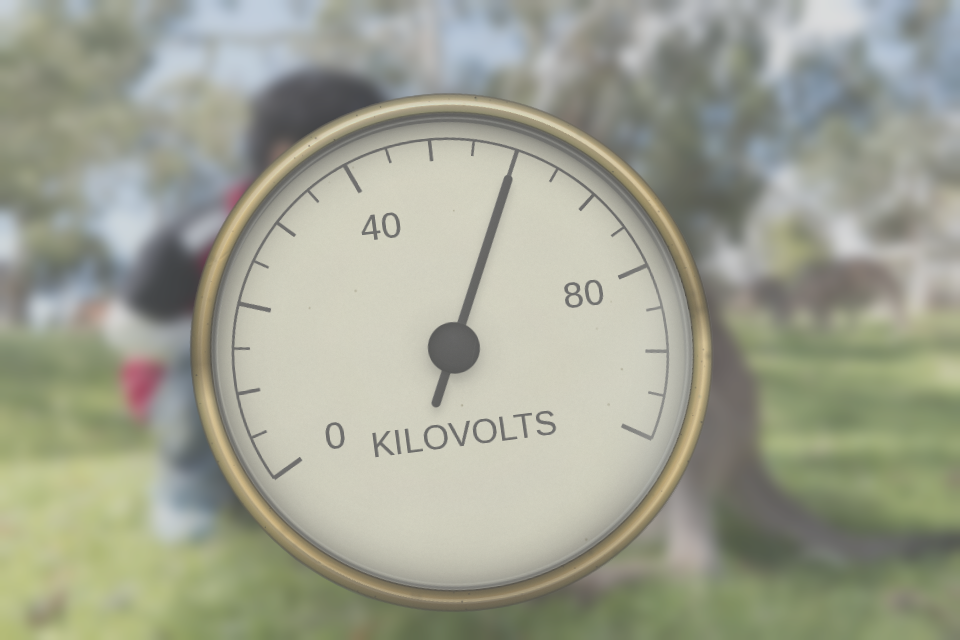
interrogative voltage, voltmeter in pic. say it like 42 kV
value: 60 kV
